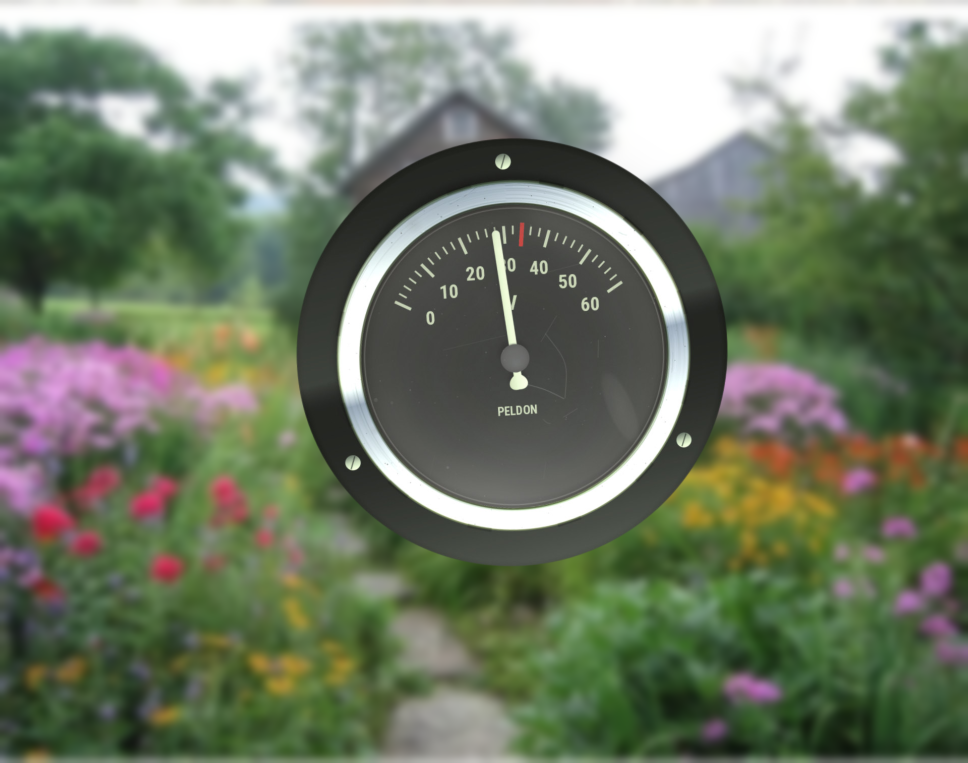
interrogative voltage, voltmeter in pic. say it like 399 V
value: 28 V
